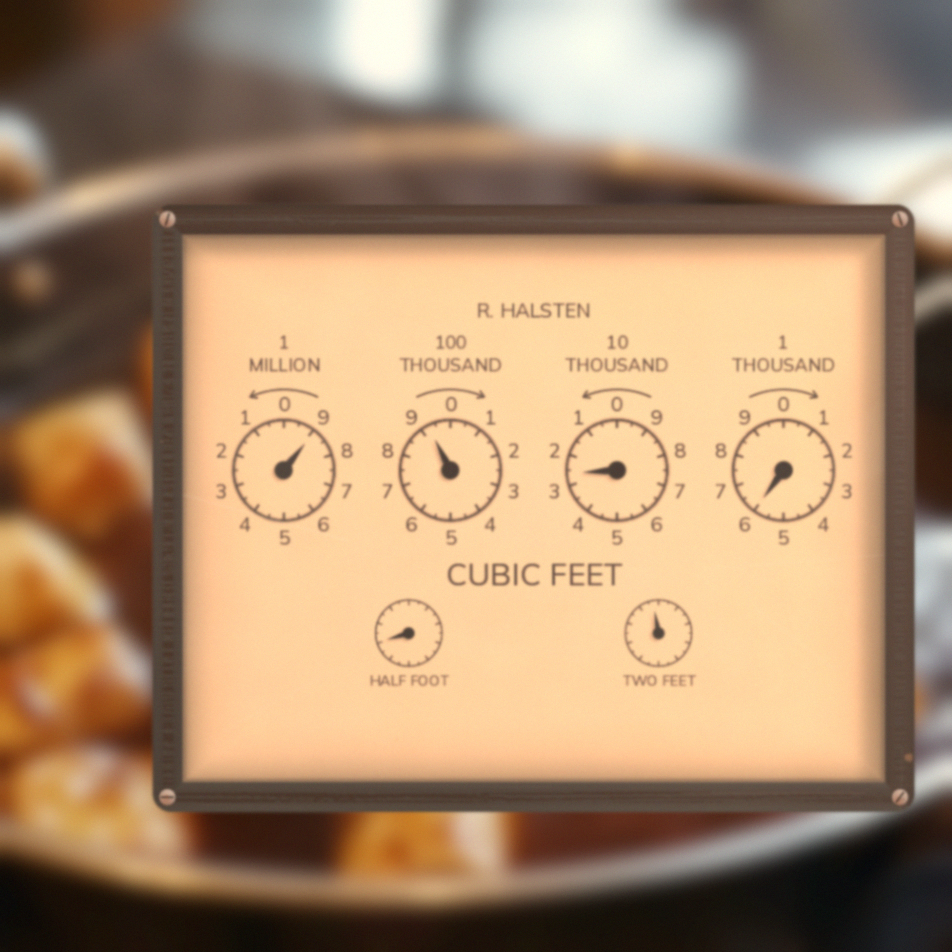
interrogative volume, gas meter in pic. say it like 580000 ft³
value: 892600 ft³
